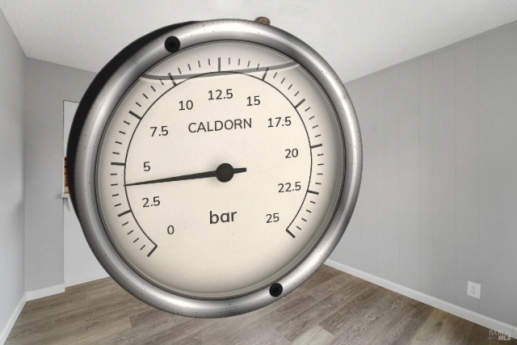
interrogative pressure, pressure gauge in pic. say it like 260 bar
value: 4 bar
